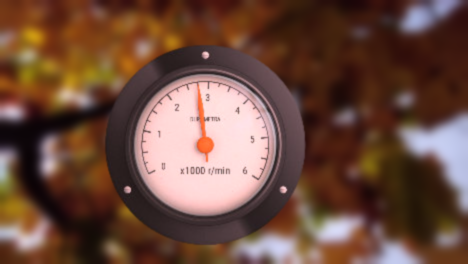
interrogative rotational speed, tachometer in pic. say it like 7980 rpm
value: 2750 rpm
